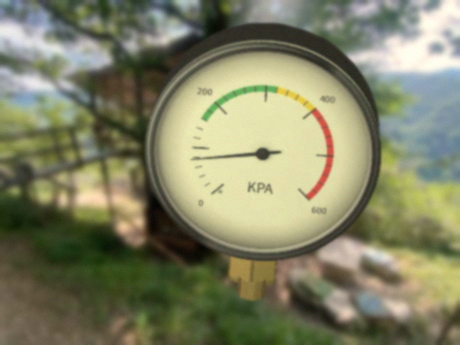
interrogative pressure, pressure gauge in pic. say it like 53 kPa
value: 80 kPa
